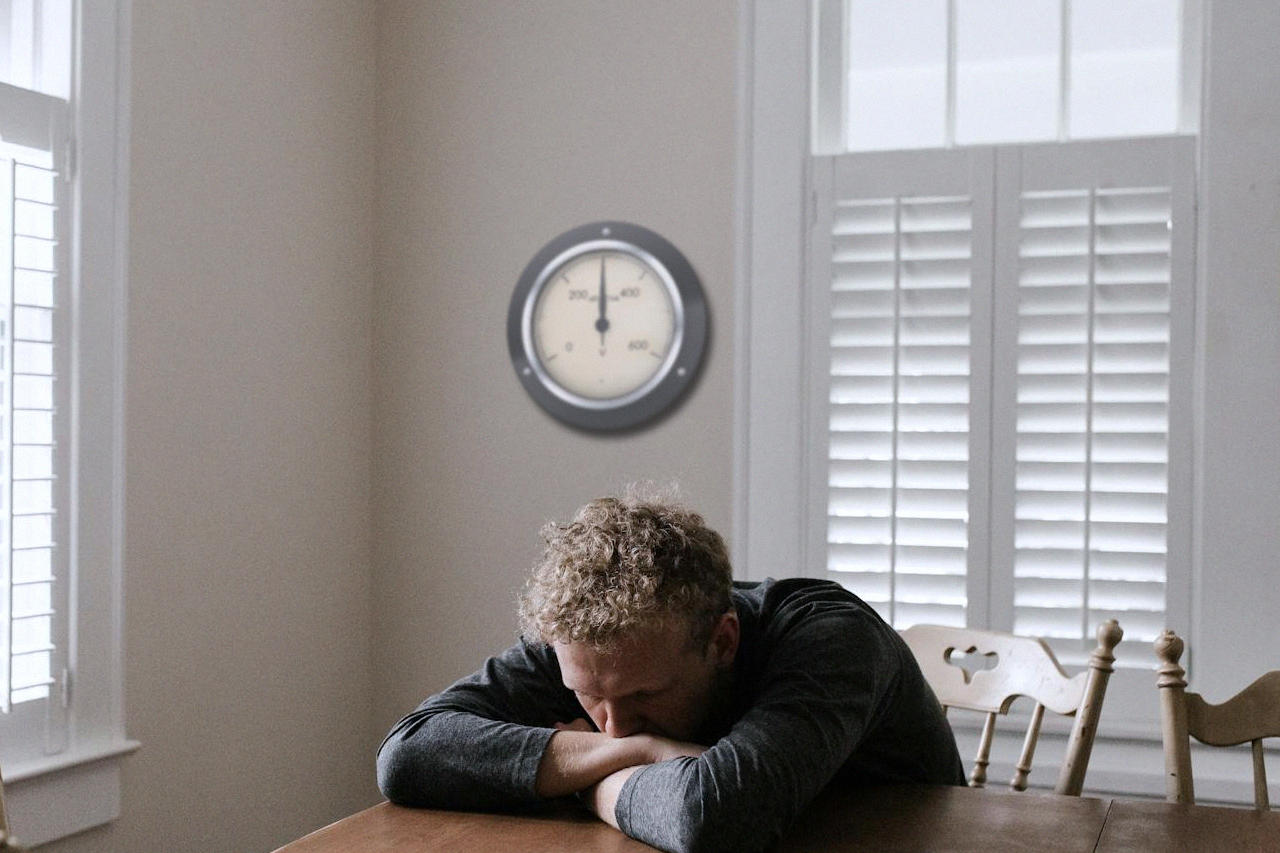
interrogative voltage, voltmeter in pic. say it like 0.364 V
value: 300 V
